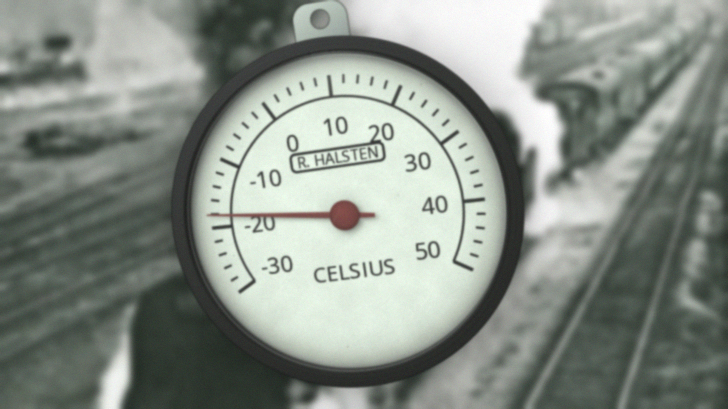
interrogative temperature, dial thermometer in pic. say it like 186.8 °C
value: -18 °C
